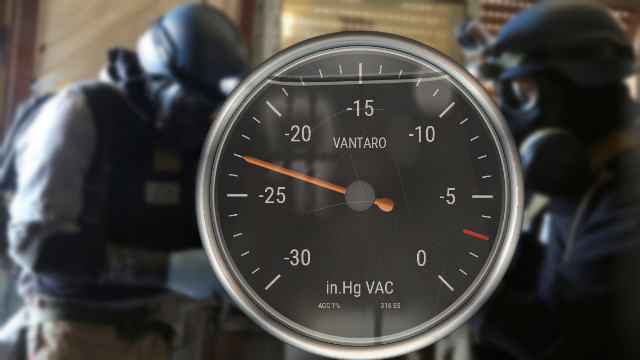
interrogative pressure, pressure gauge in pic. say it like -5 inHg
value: -23 inHg
